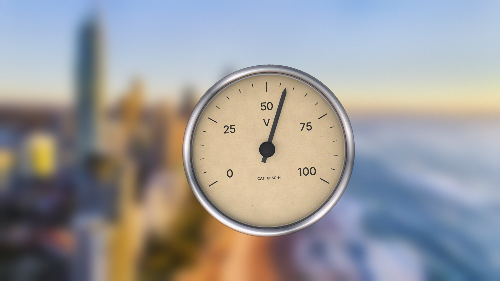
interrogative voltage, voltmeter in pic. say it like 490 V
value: 57.5 V
